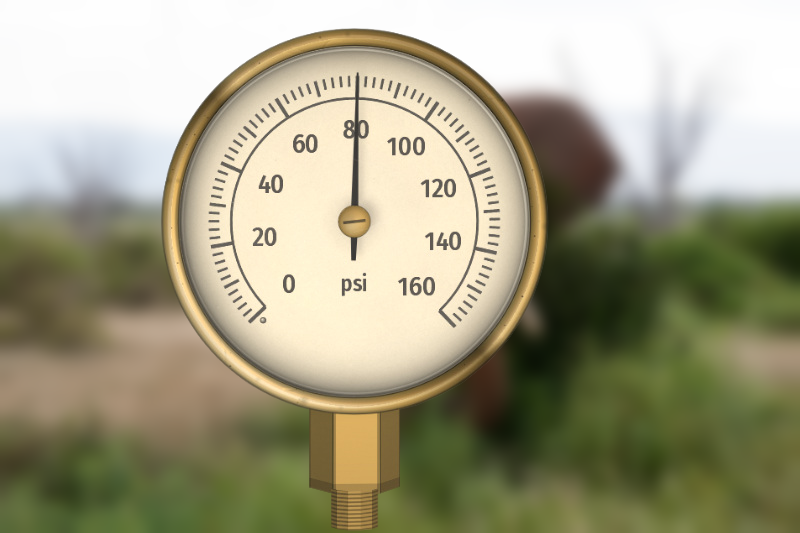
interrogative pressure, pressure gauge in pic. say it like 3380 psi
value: 80 psi
